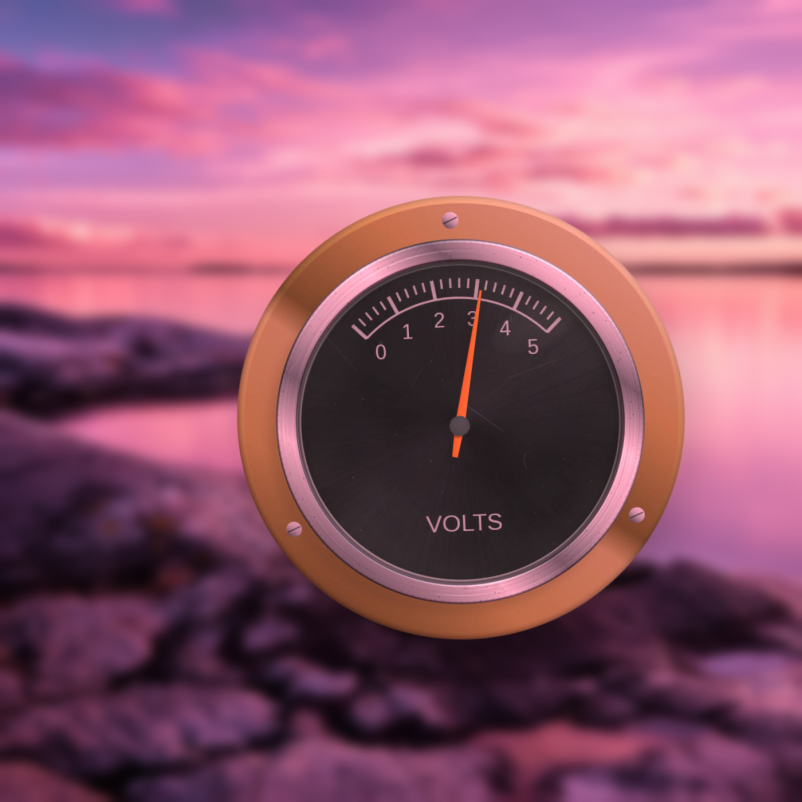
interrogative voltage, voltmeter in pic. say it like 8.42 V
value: 3.1 V
